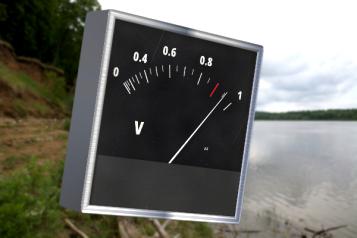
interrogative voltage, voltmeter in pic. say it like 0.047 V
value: 0.95 V
